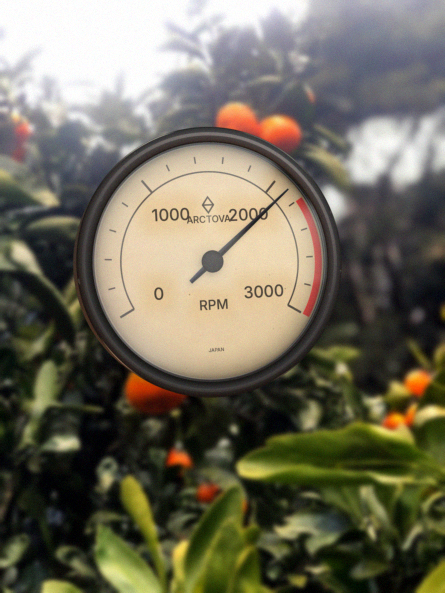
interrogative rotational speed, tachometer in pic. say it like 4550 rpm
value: 2100 rpm
